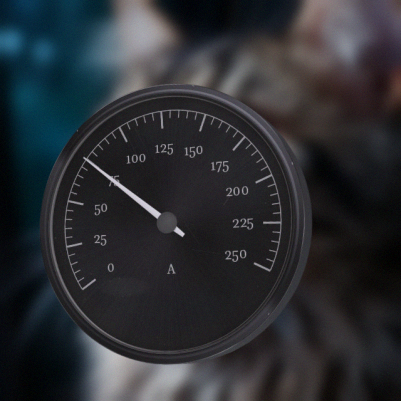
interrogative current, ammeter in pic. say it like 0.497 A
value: 75 A
